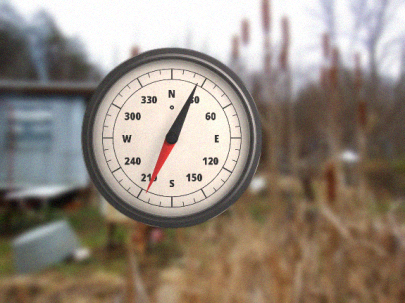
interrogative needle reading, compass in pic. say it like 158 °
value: 205 °
